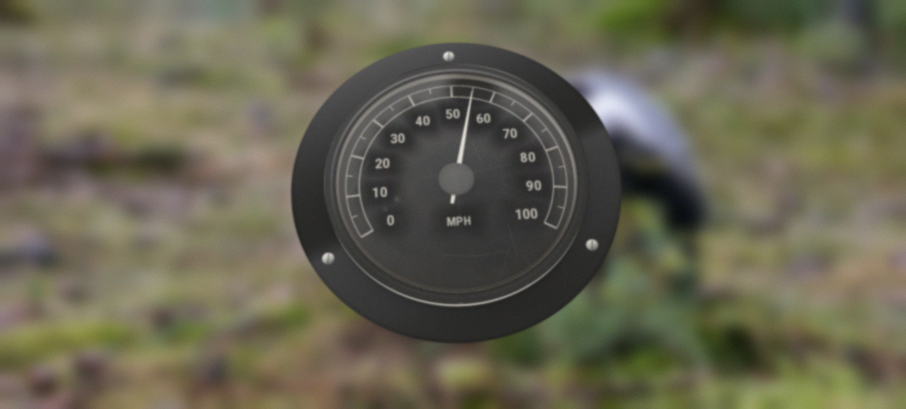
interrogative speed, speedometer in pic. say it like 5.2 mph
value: 55 mph
